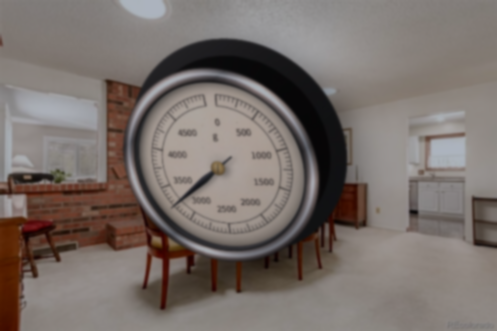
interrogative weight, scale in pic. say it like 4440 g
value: 3250 g
